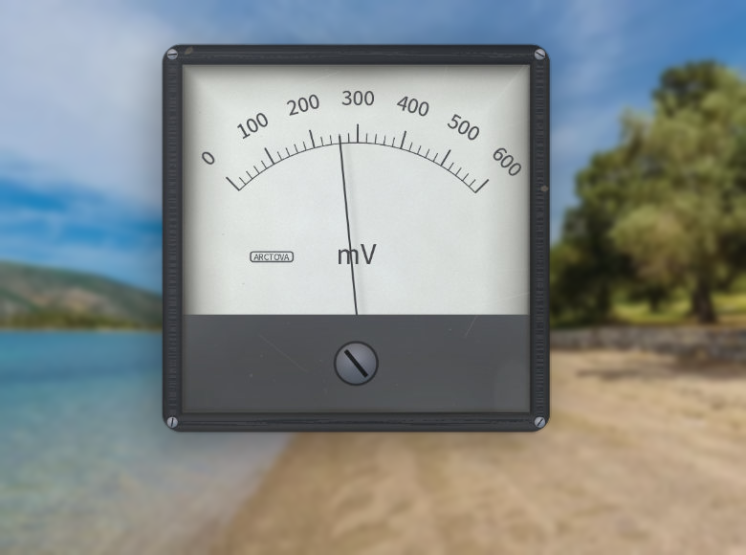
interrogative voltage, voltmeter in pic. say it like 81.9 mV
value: 260 mV
